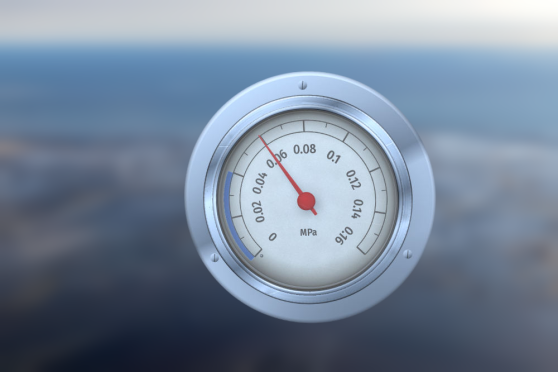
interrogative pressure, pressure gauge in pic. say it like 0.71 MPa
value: 0.06 MPa
